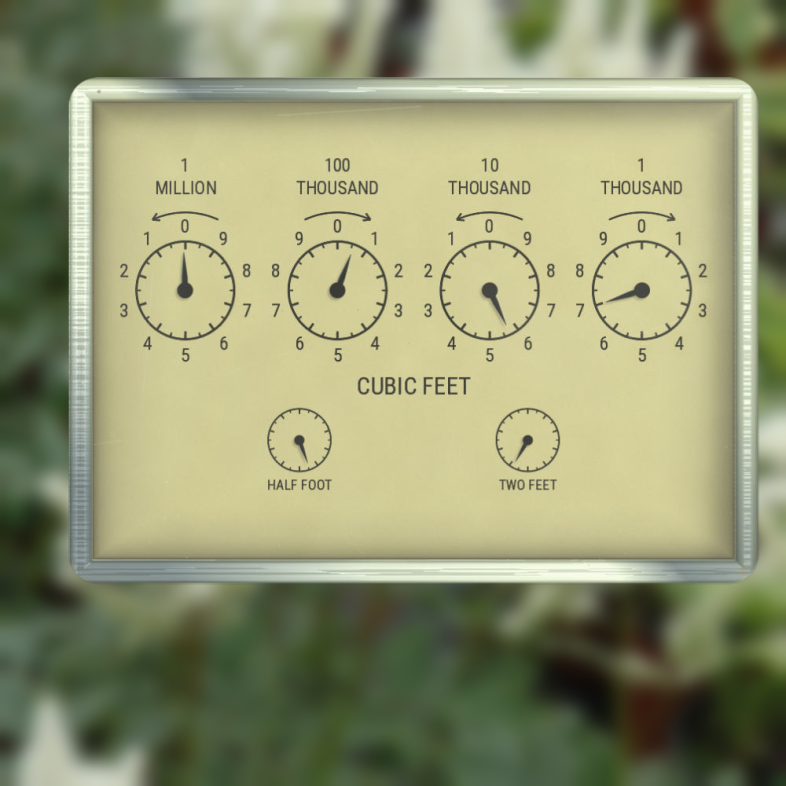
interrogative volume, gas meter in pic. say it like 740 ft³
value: 5700 ft³
